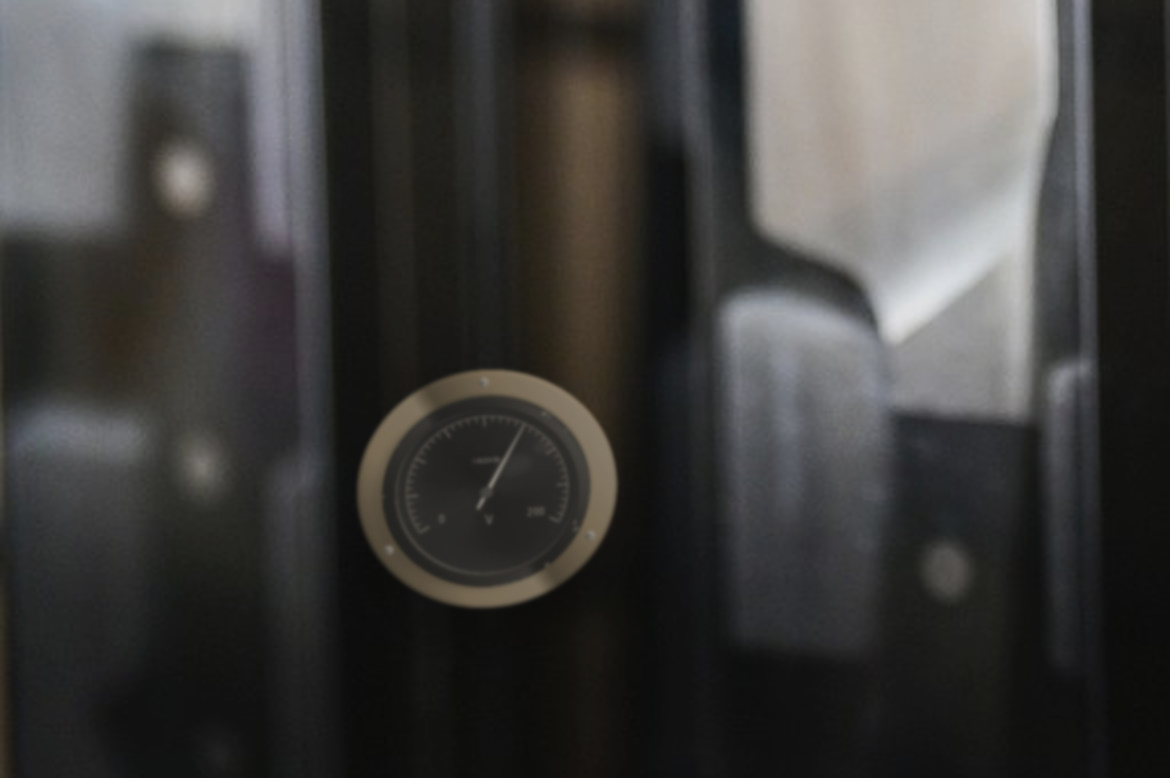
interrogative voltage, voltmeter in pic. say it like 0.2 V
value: 125 V
